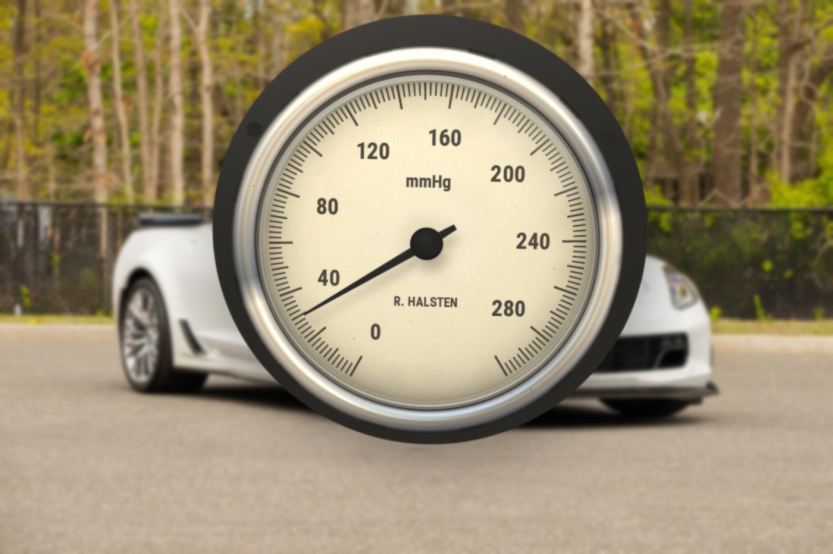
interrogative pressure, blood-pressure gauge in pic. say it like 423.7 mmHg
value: 30 mmHg
